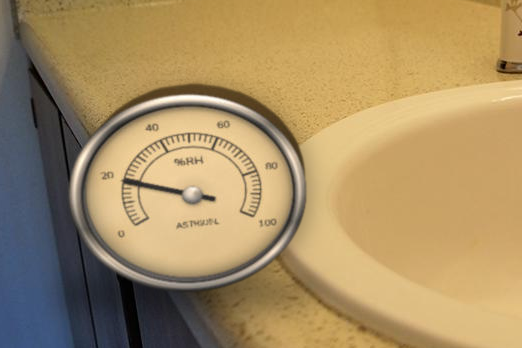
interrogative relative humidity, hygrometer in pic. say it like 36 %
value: 20 %
